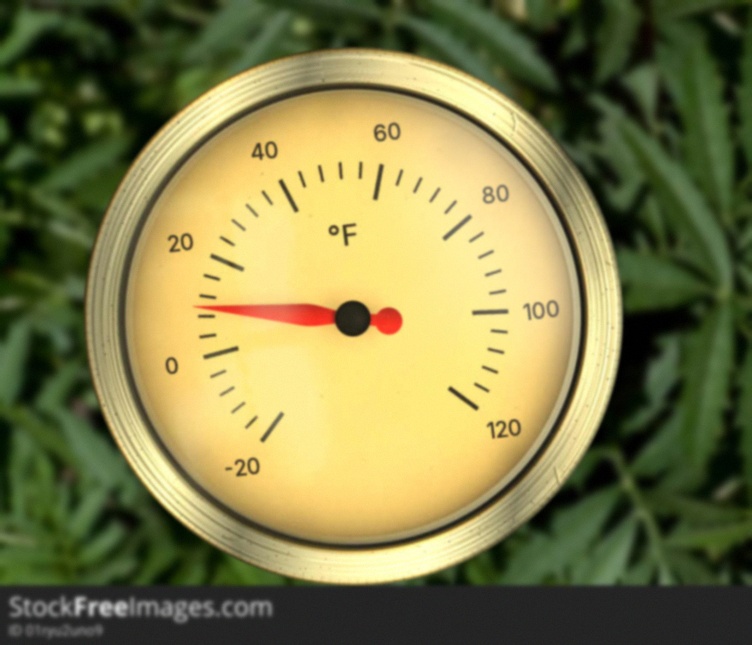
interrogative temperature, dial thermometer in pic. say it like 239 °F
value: 10 °F
